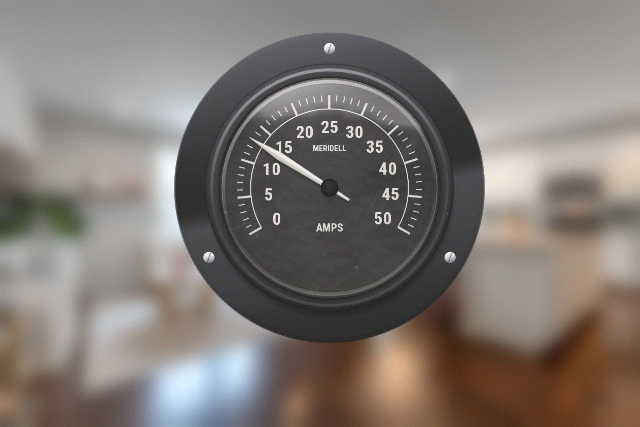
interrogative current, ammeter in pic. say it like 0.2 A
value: 13 A
